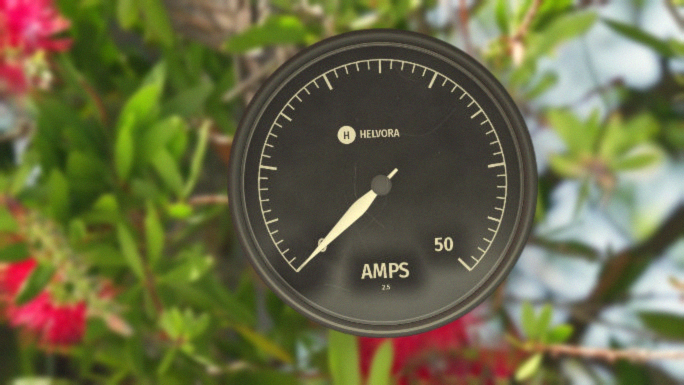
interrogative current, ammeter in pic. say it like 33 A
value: 0 A
